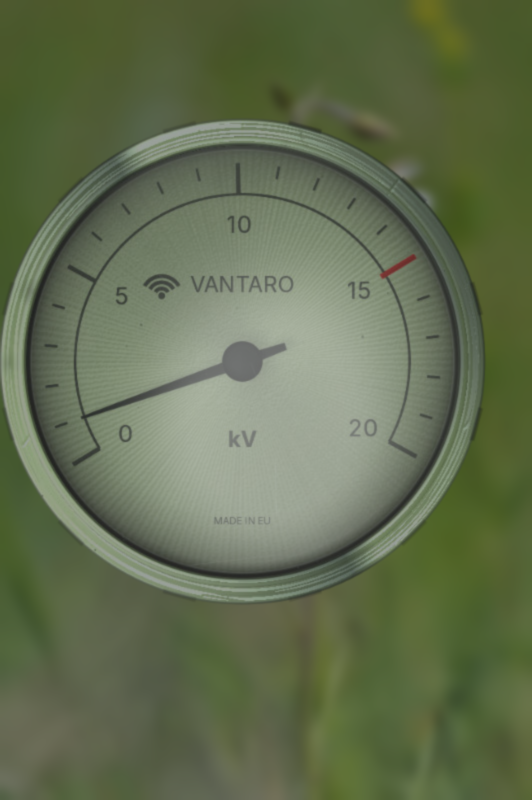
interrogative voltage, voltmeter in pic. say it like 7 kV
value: 1 kV
